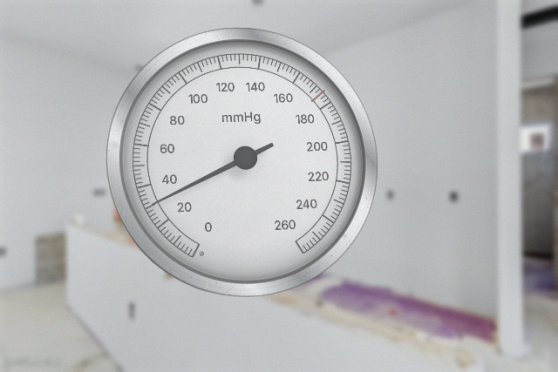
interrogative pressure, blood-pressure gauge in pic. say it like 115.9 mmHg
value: 30 mmHg
